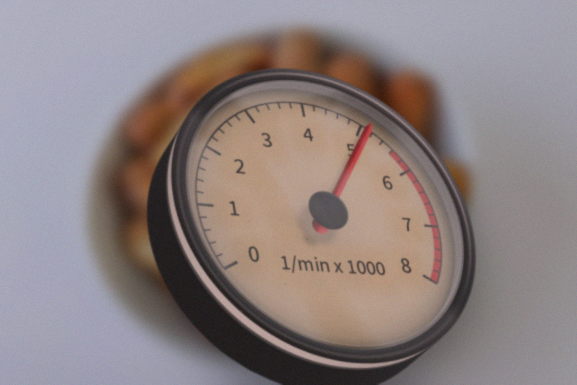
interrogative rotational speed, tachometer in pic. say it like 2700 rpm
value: 5100 rpm
